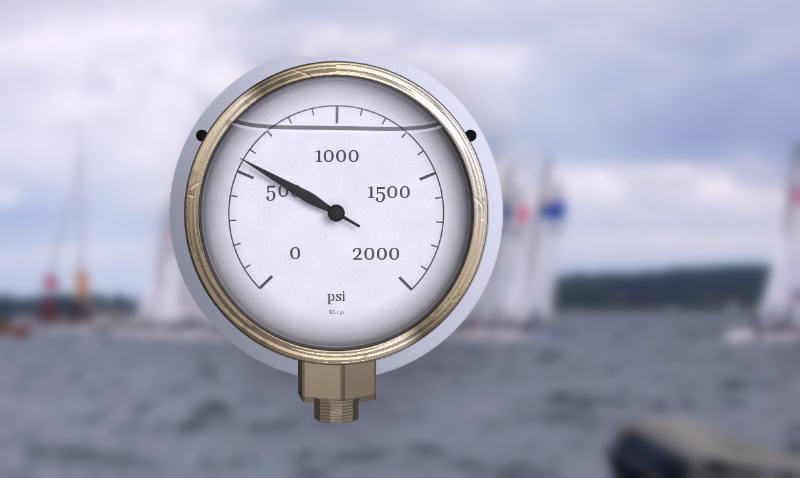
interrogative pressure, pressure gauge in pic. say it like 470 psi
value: 550 psi
